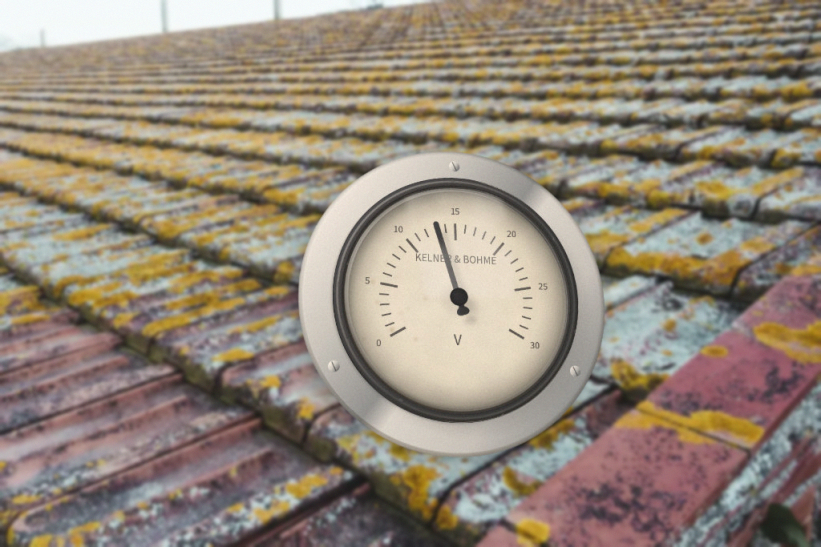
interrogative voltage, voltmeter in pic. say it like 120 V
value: 13 V
